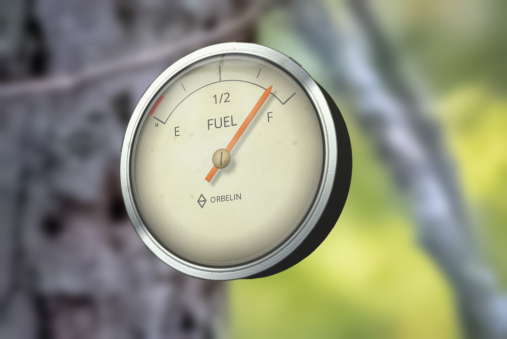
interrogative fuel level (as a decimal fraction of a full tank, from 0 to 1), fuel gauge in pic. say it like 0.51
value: 0.875
